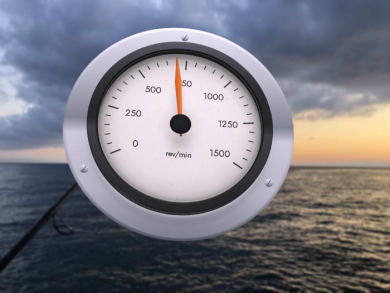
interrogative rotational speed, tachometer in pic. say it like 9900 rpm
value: 700 rpm
